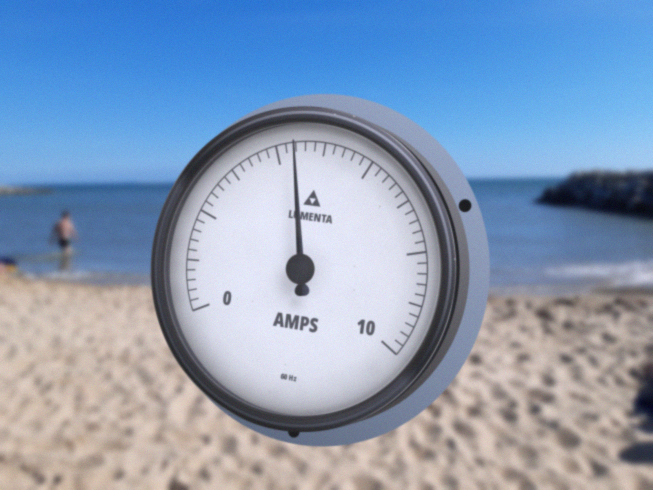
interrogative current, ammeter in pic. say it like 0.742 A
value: 4.4 A
